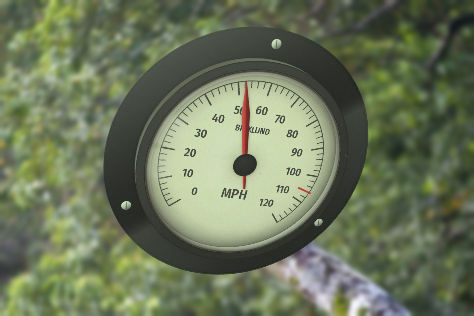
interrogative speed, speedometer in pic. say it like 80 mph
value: 52 mph
